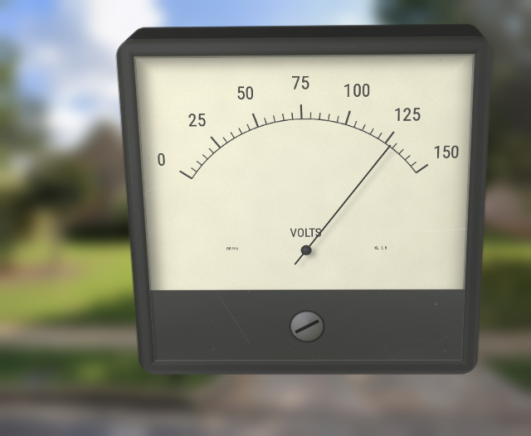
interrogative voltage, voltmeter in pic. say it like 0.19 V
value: 127.5 V
